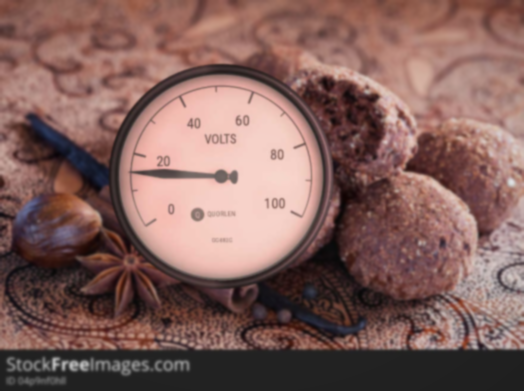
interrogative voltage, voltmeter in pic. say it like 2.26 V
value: 15 V
